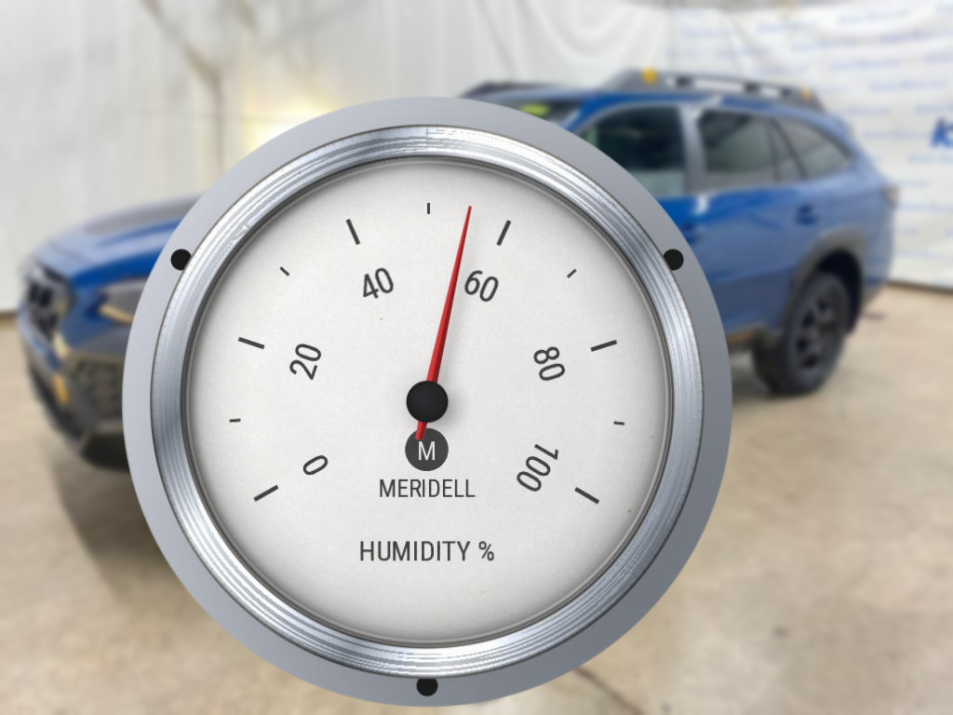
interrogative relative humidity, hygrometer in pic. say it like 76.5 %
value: 55 %
